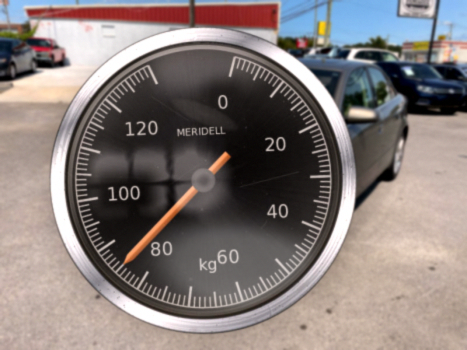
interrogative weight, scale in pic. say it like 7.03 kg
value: 85 kg
